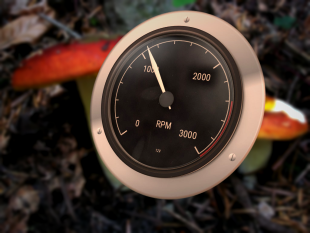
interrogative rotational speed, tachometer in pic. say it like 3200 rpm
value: 1100 rpm
